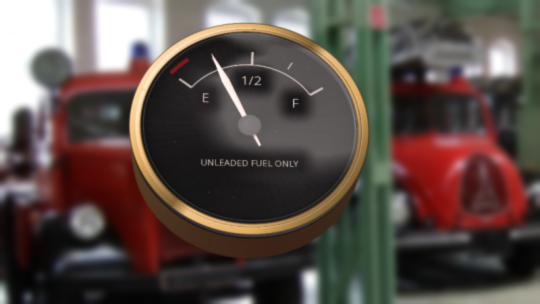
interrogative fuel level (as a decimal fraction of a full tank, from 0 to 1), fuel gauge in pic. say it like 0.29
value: 0.25
